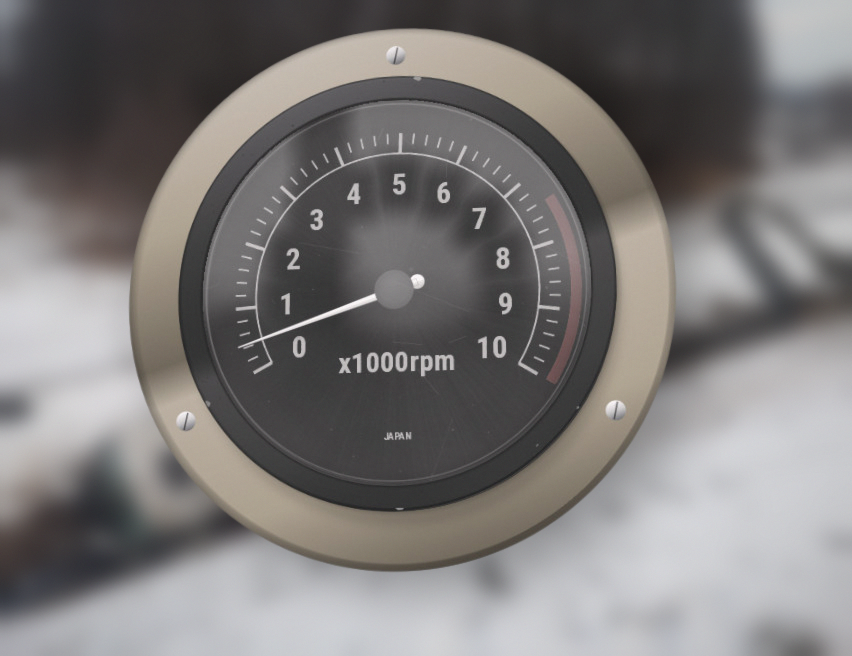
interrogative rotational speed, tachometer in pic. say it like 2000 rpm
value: 400 rpm
